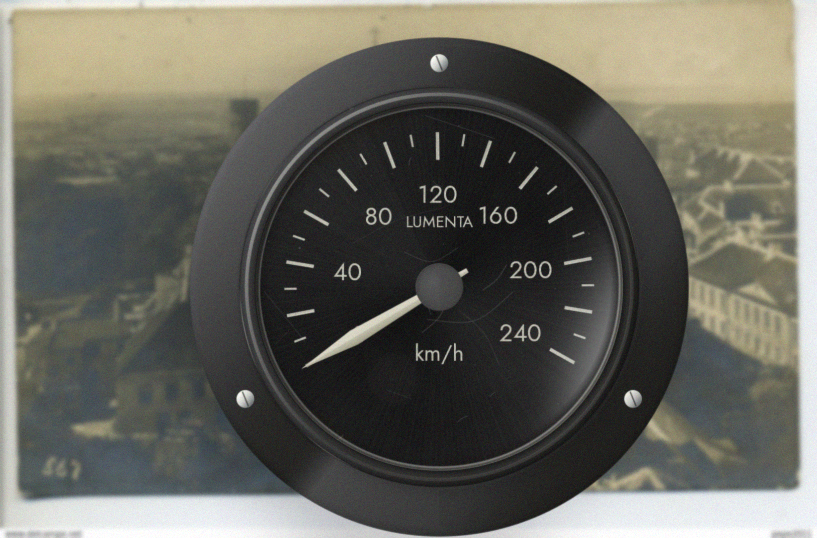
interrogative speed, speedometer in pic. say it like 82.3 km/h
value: 0 km/h
